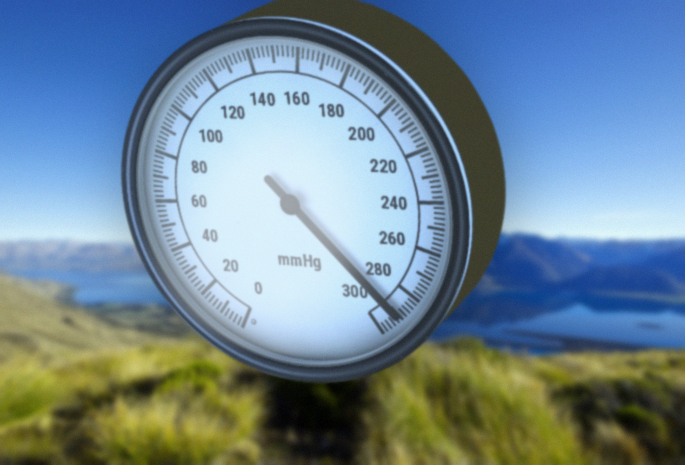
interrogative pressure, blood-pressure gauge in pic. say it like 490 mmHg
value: 290 mmHg
